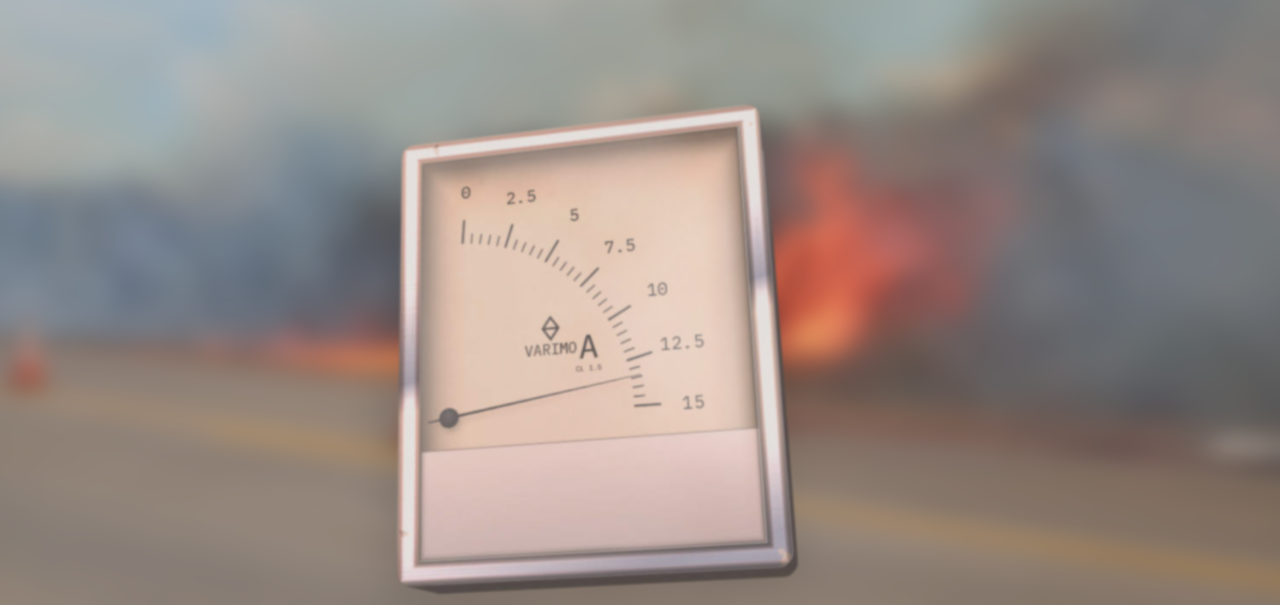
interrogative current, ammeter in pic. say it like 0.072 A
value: 13.5 A
